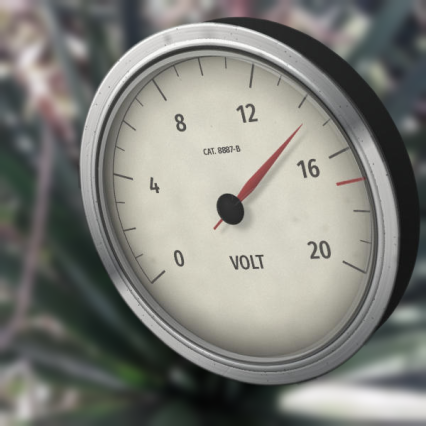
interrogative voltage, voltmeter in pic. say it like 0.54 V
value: 14.5 V
